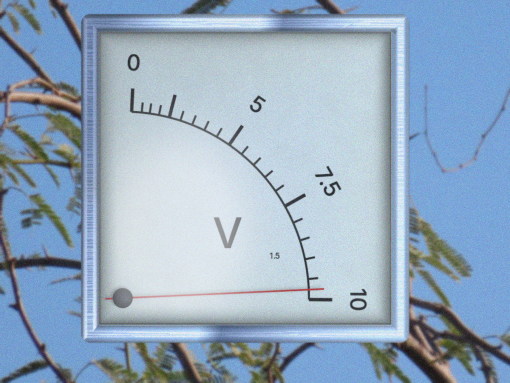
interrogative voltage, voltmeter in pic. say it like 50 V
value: 9.75 V
